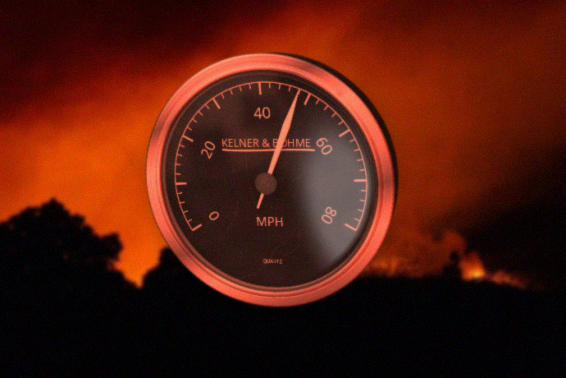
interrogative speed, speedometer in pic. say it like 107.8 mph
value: 48 mph
